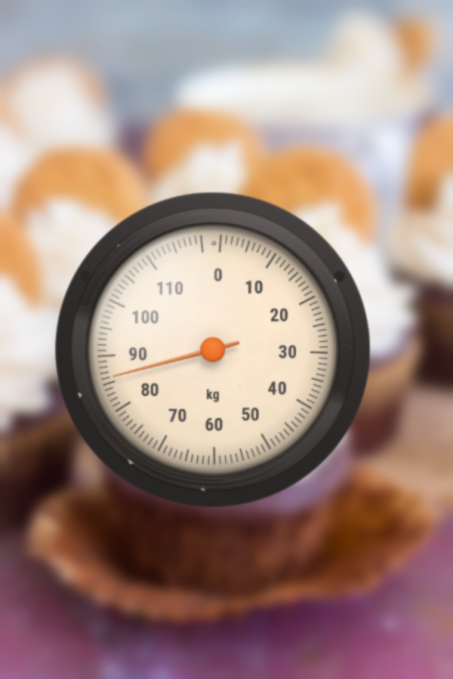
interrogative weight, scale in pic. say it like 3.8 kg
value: 86 kg
